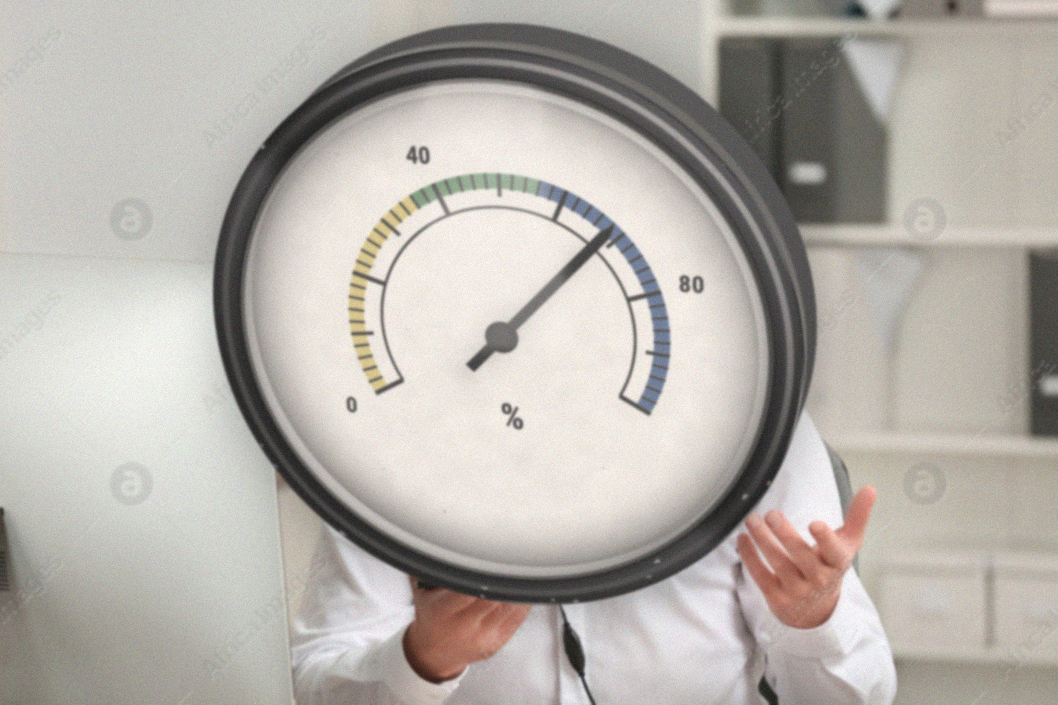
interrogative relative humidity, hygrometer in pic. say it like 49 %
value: 68 %
